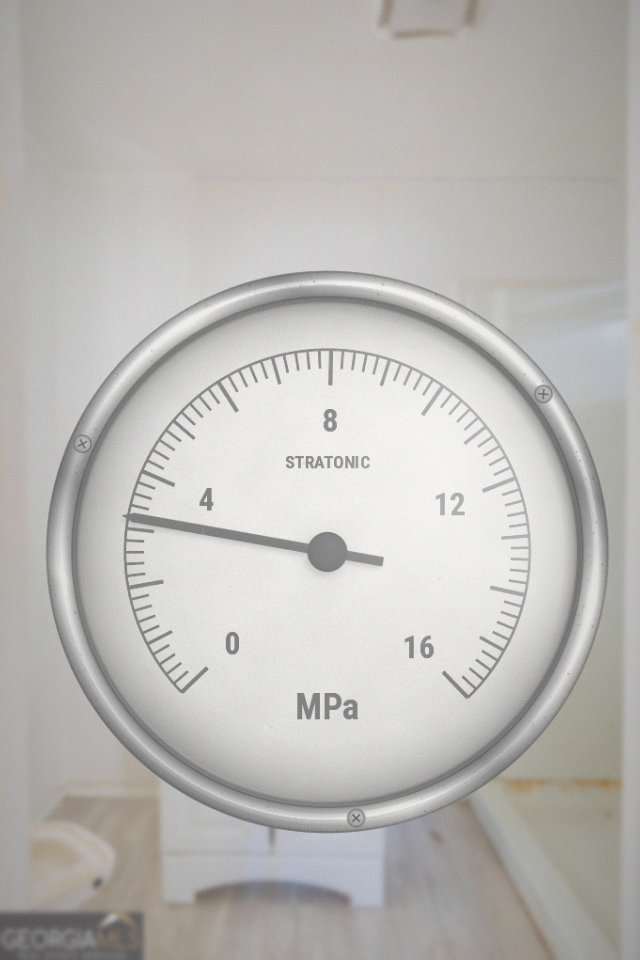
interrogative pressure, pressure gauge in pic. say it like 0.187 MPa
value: 3.2 MPa
